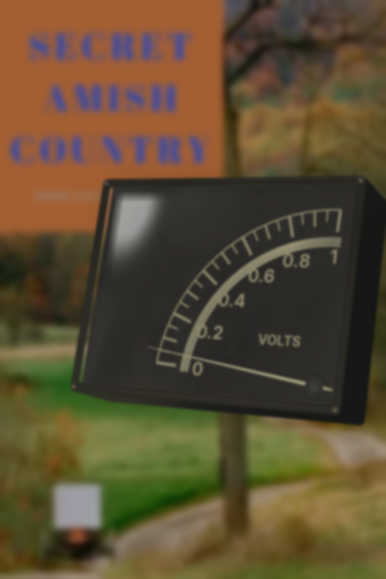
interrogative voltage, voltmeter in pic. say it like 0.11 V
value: 0.05 V
